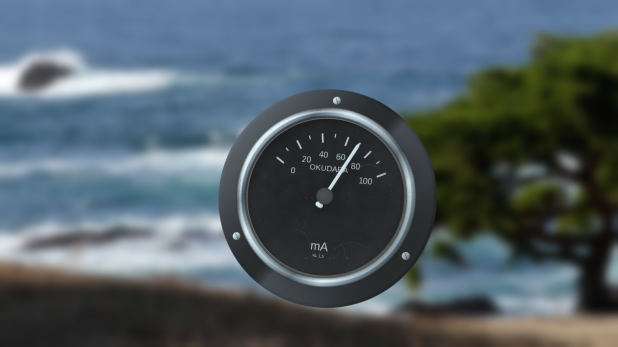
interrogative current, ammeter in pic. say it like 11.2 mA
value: 70 mA
